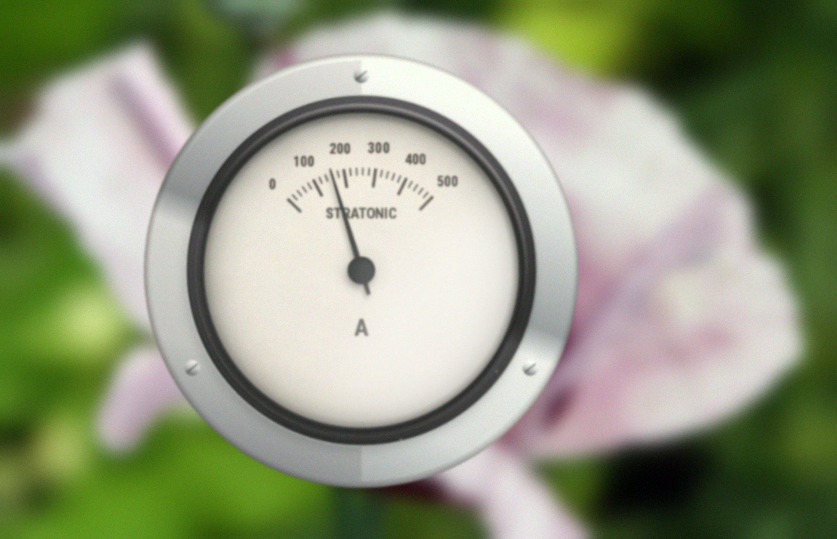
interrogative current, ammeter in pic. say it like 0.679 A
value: 160 A
